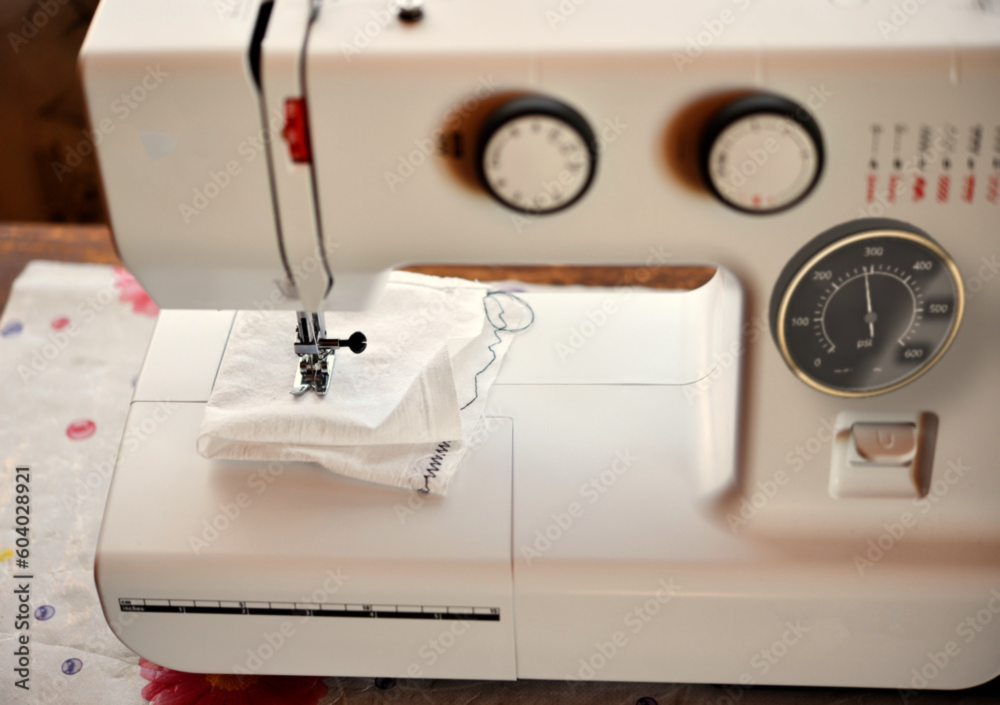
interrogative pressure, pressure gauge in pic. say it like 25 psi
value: 280 psi
